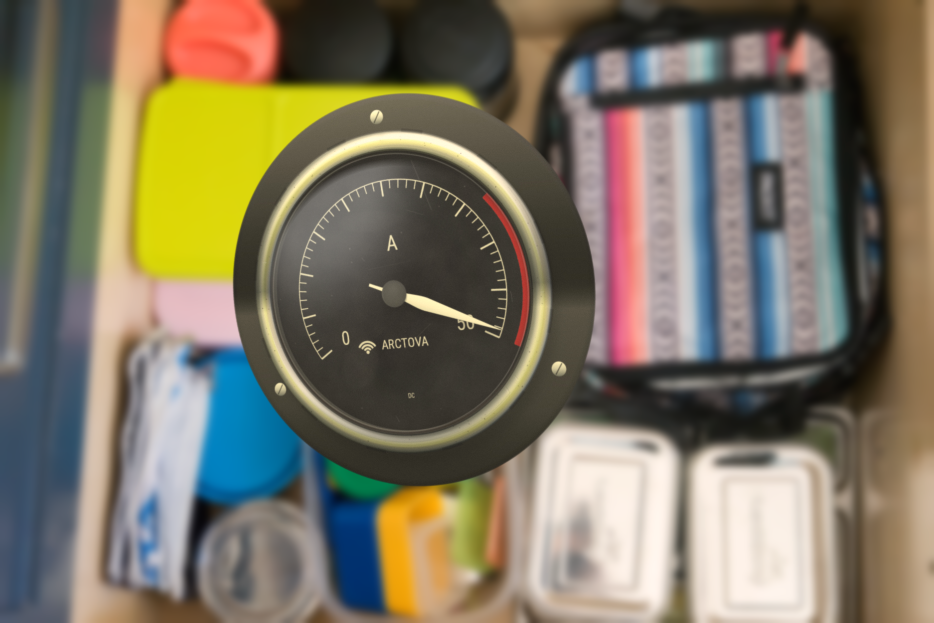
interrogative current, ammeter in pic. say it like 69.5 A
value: 49 A
